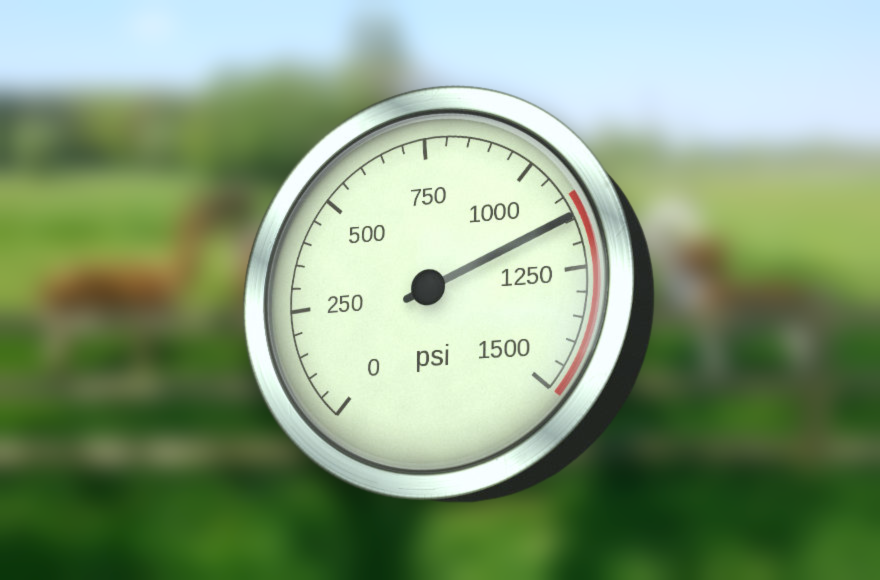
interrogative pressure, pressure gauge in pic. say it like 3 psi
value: 1150 psi
